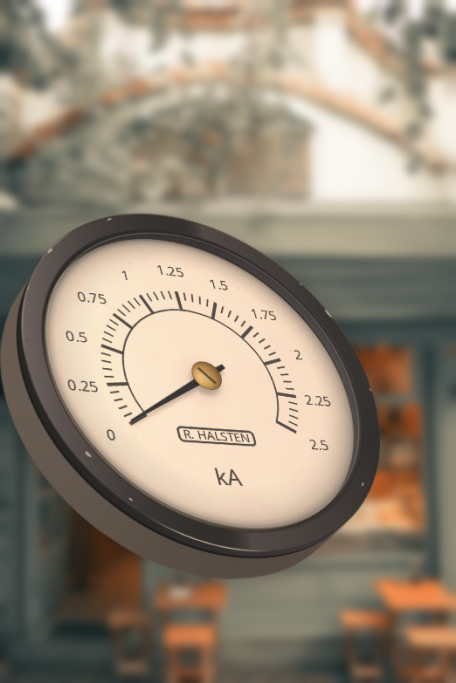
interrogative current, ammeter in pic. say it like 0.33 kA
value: 0 kA
